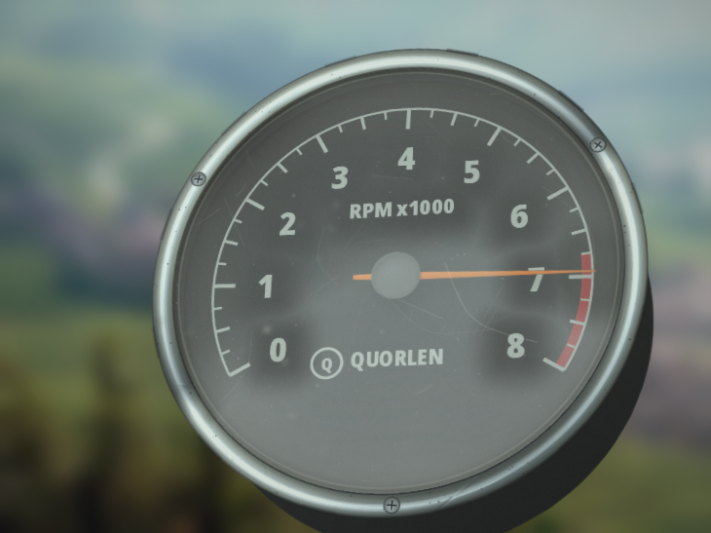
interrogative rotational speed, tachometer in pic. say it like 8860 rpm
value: 7000 rpm
